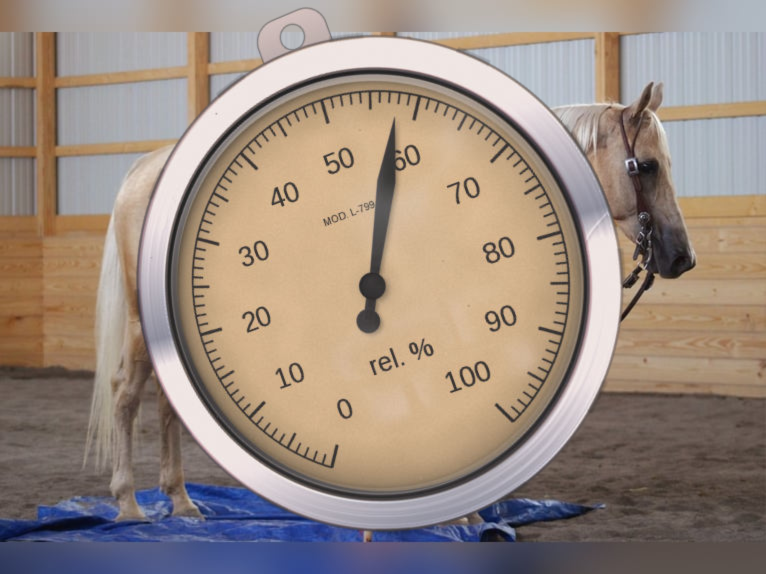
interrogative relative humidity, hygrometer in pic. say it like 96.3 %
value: 58 %
